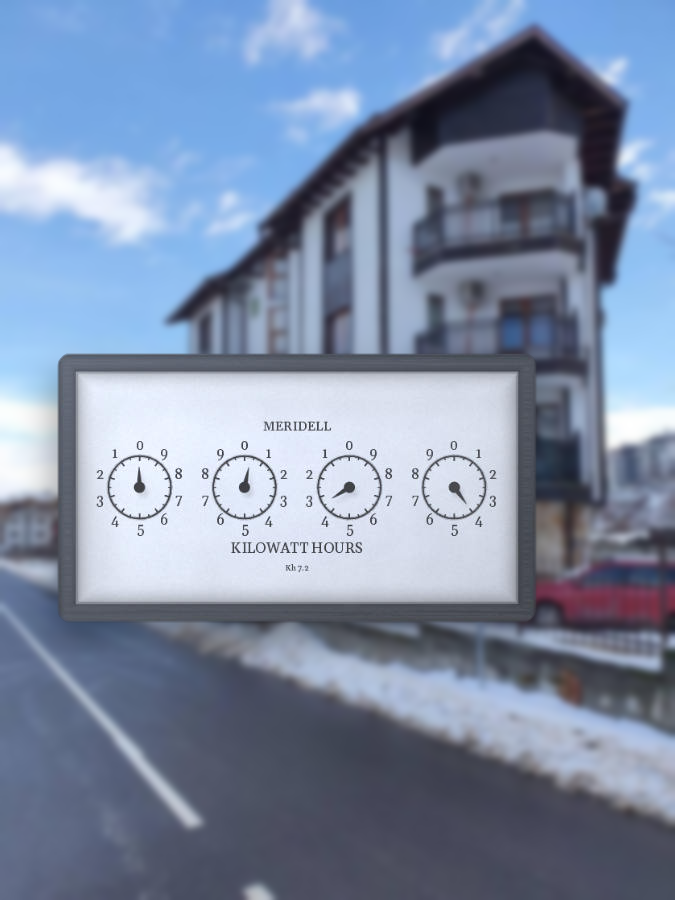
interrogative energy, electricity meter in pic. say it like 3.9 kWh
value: 34 kWh
